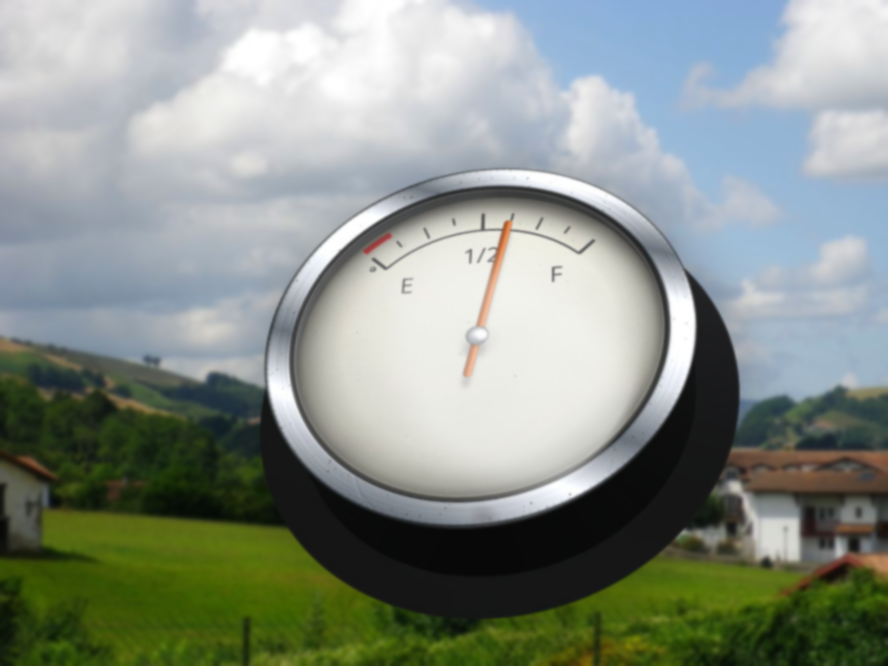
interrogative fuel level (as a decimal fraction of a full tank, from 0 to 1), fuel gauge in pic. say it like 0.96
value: 0.625
